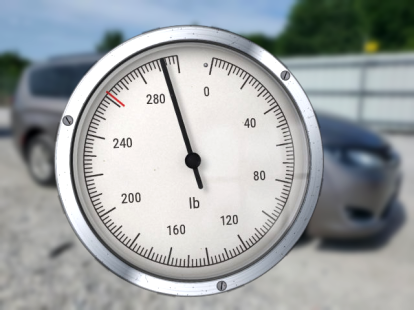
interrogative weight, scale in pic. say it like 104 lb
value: 292 lb
